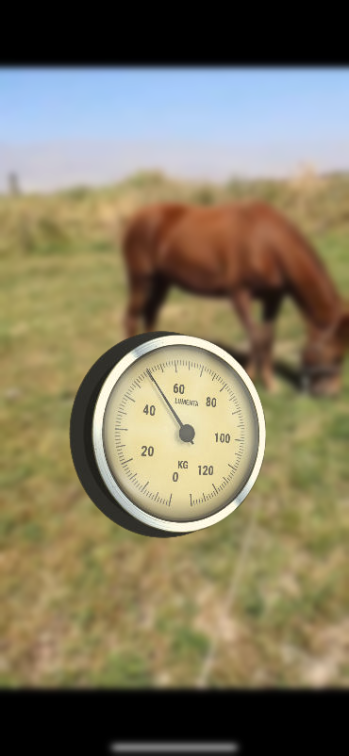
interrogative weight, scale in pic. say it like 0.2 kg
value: 50 kg
